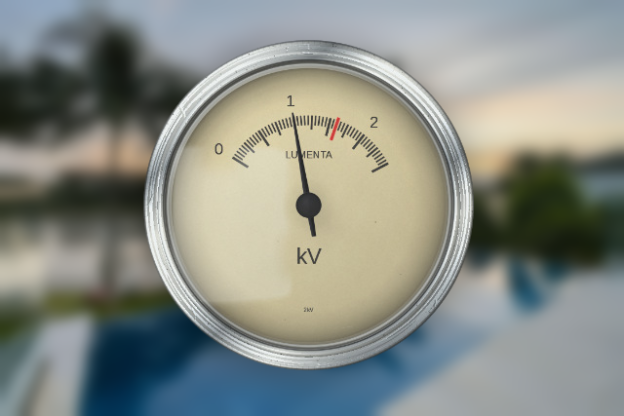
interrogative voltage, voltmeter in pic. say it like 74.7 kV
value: 1 kV
